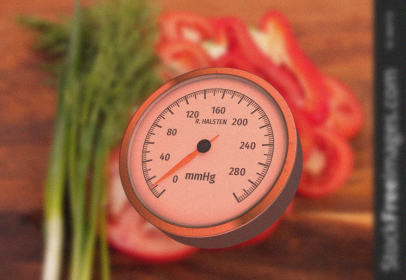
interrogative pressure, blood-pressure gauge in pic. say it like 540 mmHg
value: 10 mmHg
